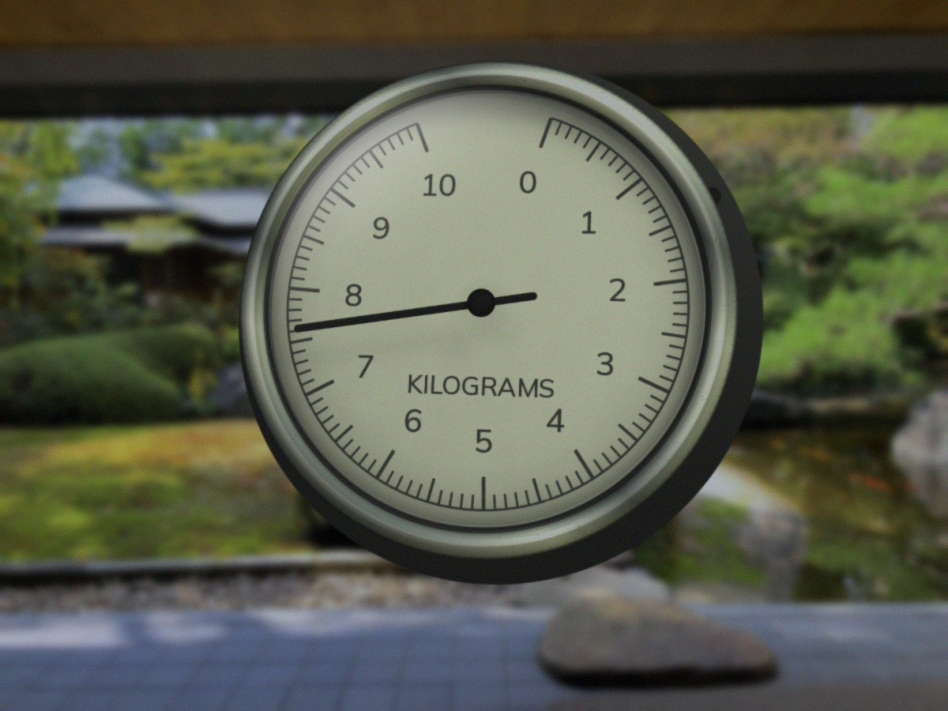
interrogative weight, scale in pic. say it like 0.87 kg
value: 7.6 kg
